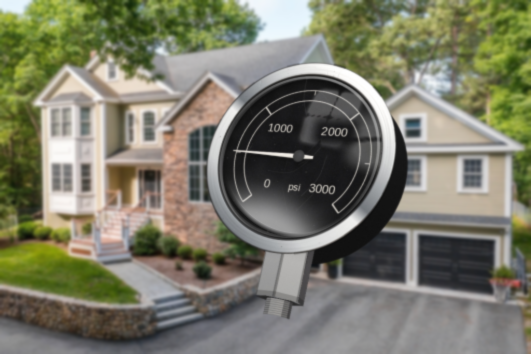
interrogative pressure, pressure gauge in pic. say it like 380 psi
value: 500 psi
